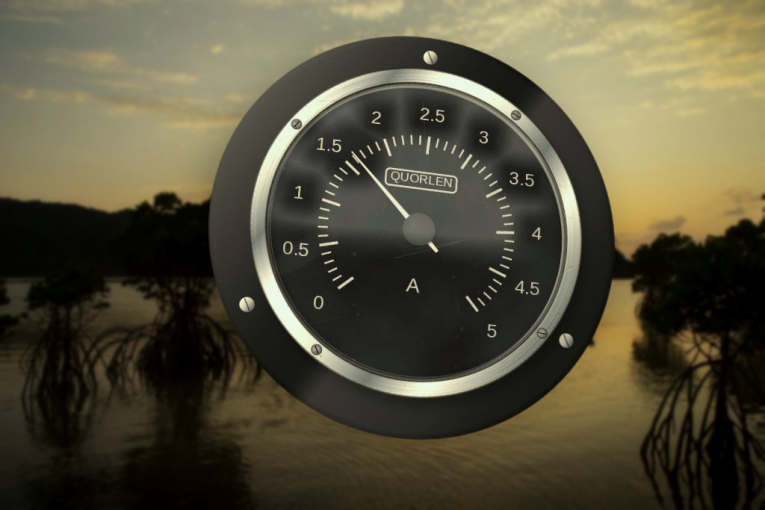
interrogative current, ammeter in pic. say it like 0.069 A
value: 1.6 A
